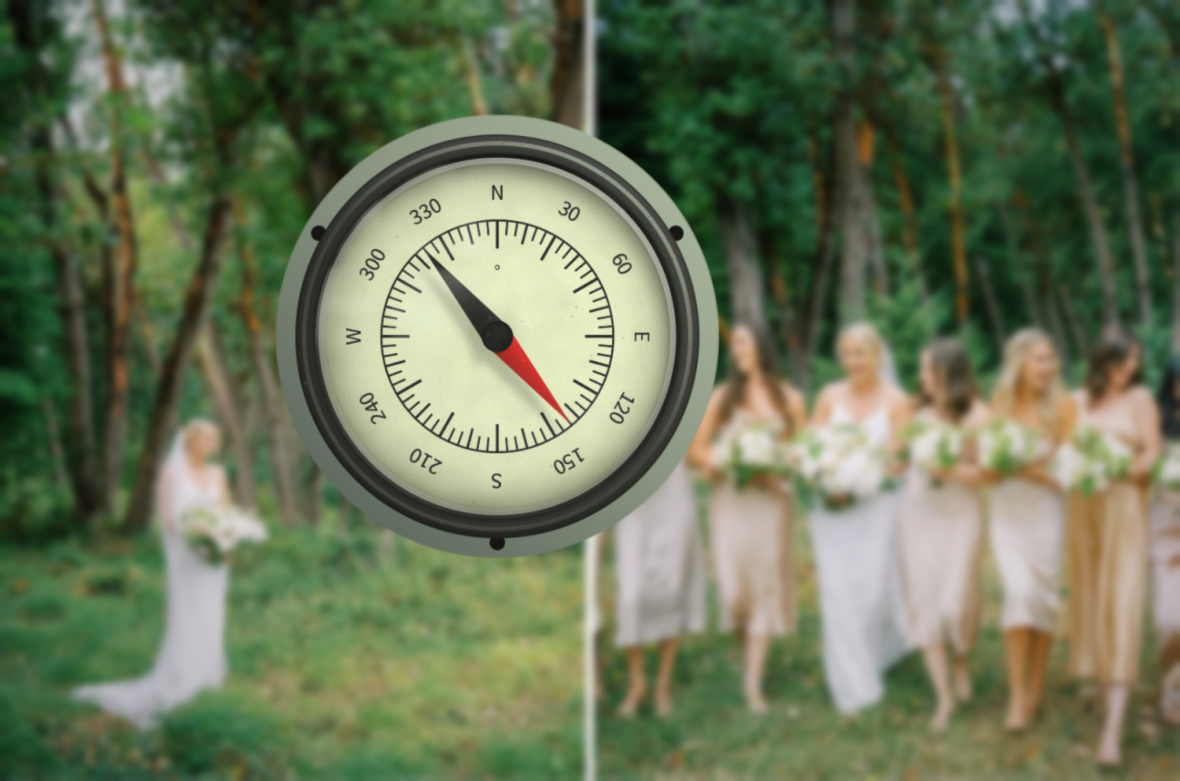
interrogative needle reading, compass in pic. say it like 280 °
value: 140 °
